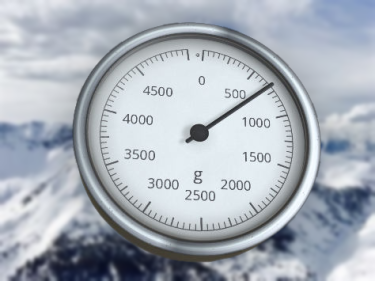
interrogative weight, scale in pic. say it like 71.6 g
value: 700 g
